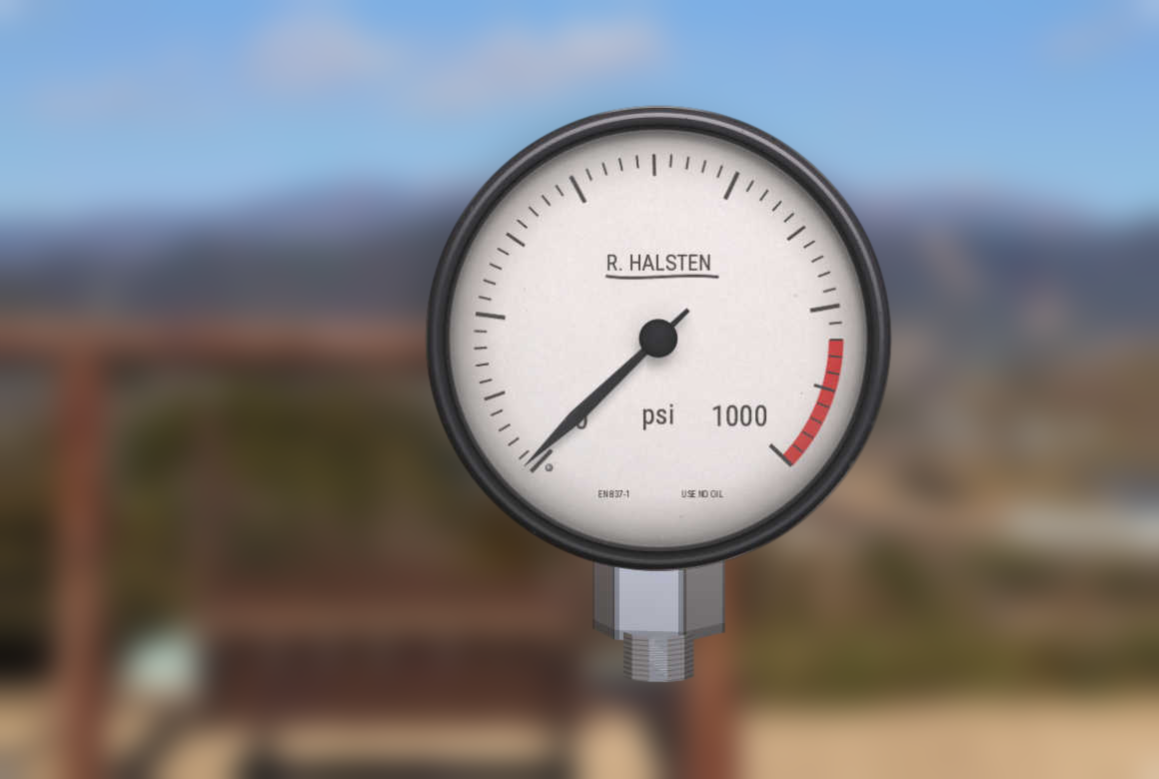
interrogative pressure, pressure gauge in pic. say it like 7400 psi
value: 10 psi
